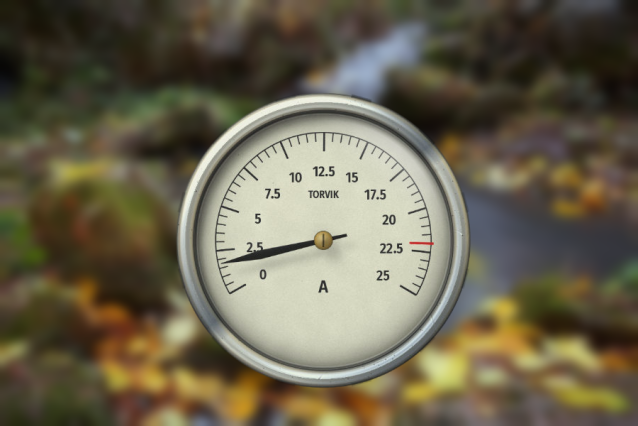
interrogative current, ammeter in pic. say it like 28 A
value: 1.75 A
